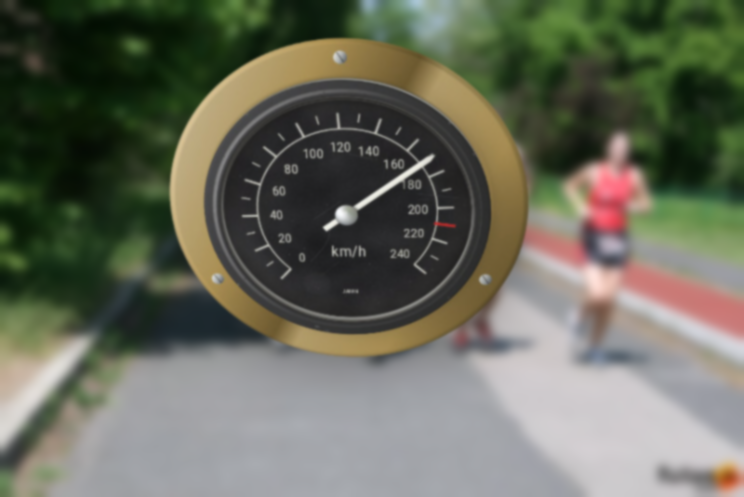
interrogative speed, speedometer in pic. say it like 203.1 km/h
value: 170 km/h
